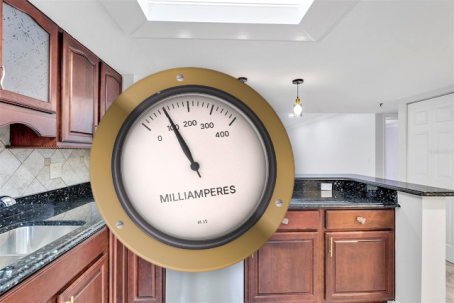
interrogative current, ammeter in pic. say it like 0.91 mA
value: 100 mA
